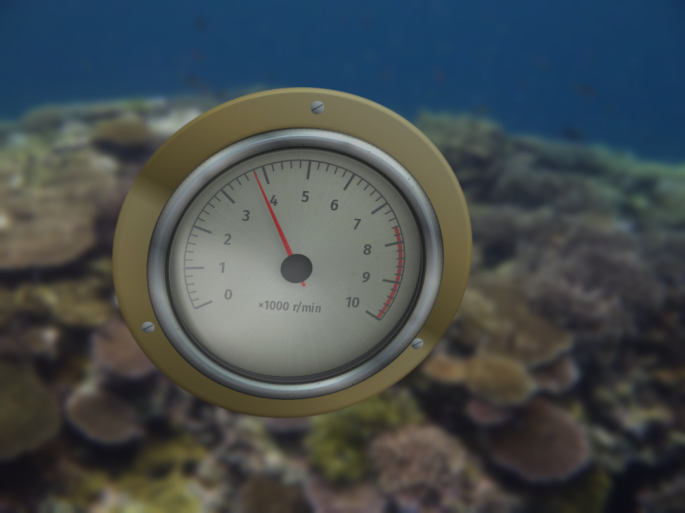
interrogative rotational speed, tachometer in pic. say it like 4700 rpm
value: 3800 rpm
